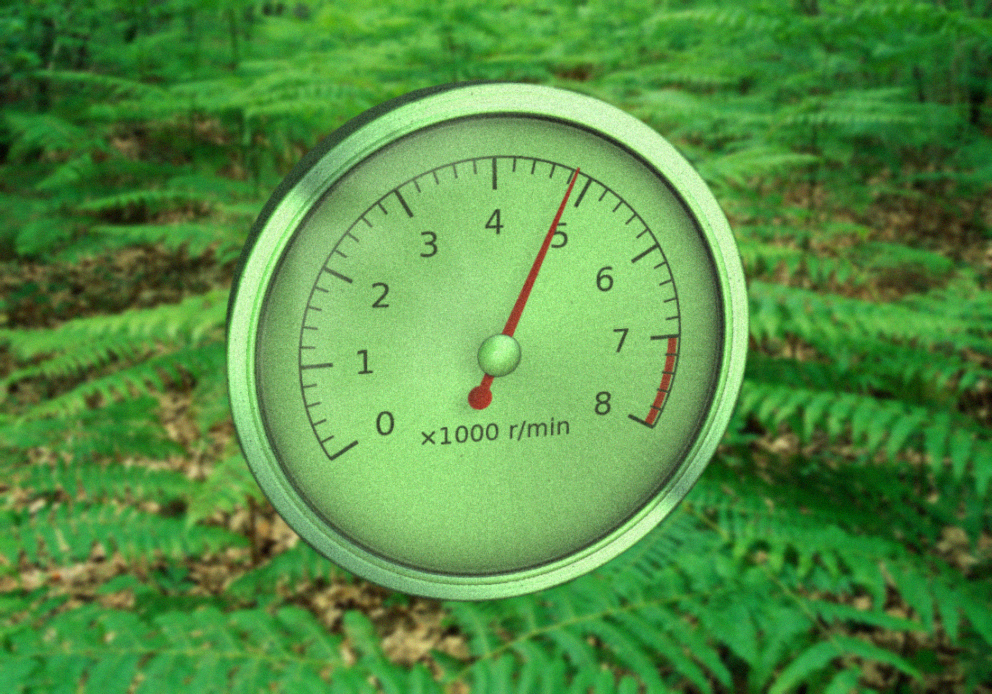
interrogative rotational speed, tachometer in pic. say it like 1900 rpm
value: 4800 rpm
